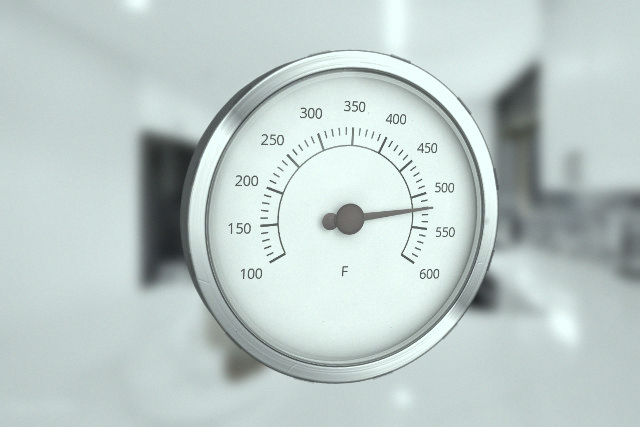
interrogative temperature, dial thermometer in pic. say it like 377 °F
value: 520 °F
